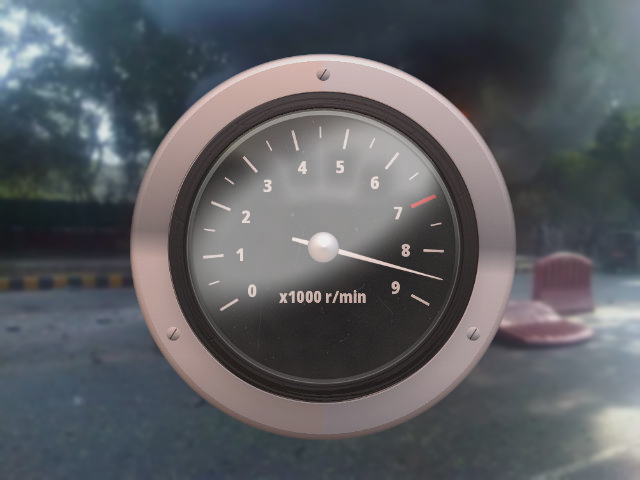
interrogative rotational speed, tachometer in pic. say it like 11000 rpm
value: 8500 rpm
